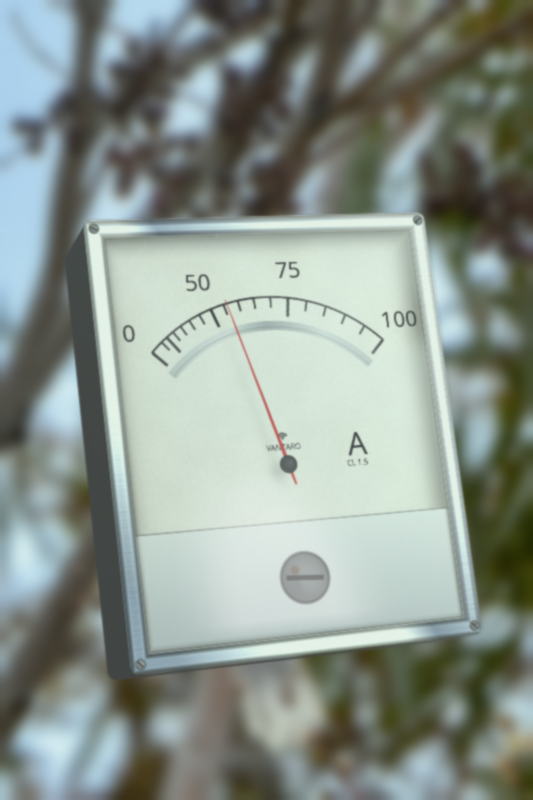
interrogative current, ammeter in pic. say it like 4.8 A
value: 55 A
